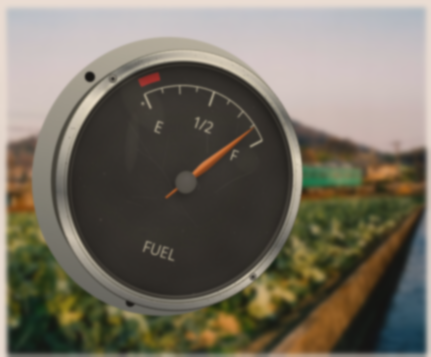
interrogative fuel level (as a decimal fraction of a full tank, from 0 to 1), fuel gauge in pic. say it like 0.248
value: 0.875
